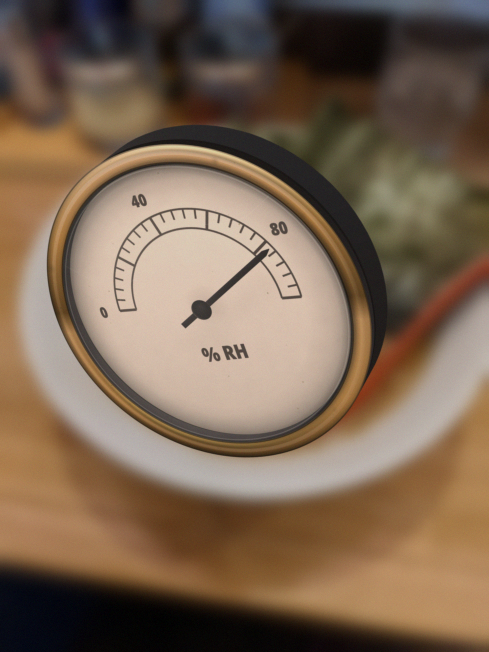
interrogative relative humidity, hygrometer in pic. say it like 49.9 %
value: 82 %
